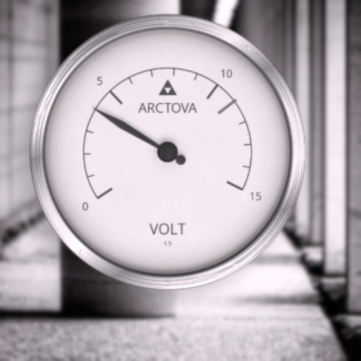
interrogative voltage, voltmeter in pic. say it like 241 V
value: 4 V
